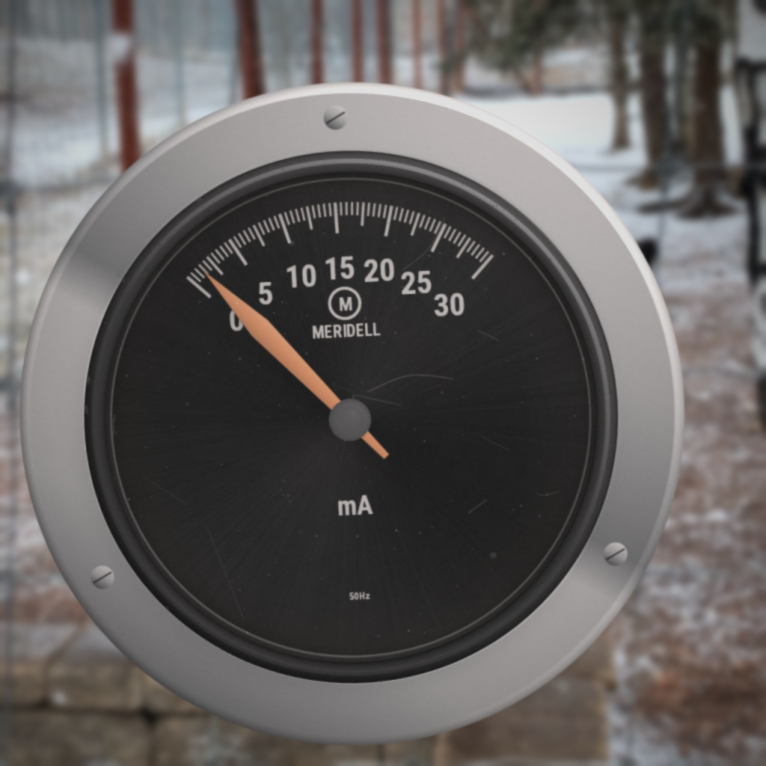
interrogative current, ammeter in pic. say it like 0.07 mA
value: 1.5 mA
